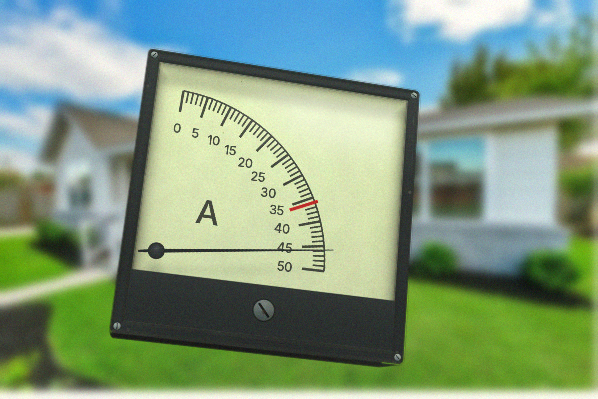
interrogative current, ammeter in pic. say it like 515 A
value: 46 A
